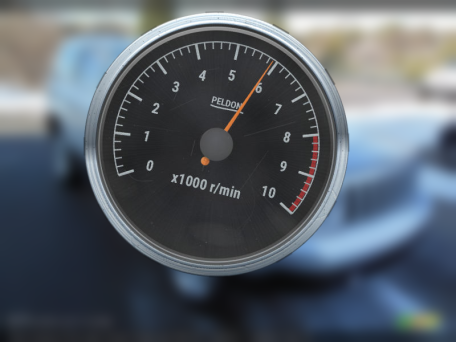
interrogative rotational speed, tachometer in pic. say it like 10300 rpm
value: 5900 rpm
